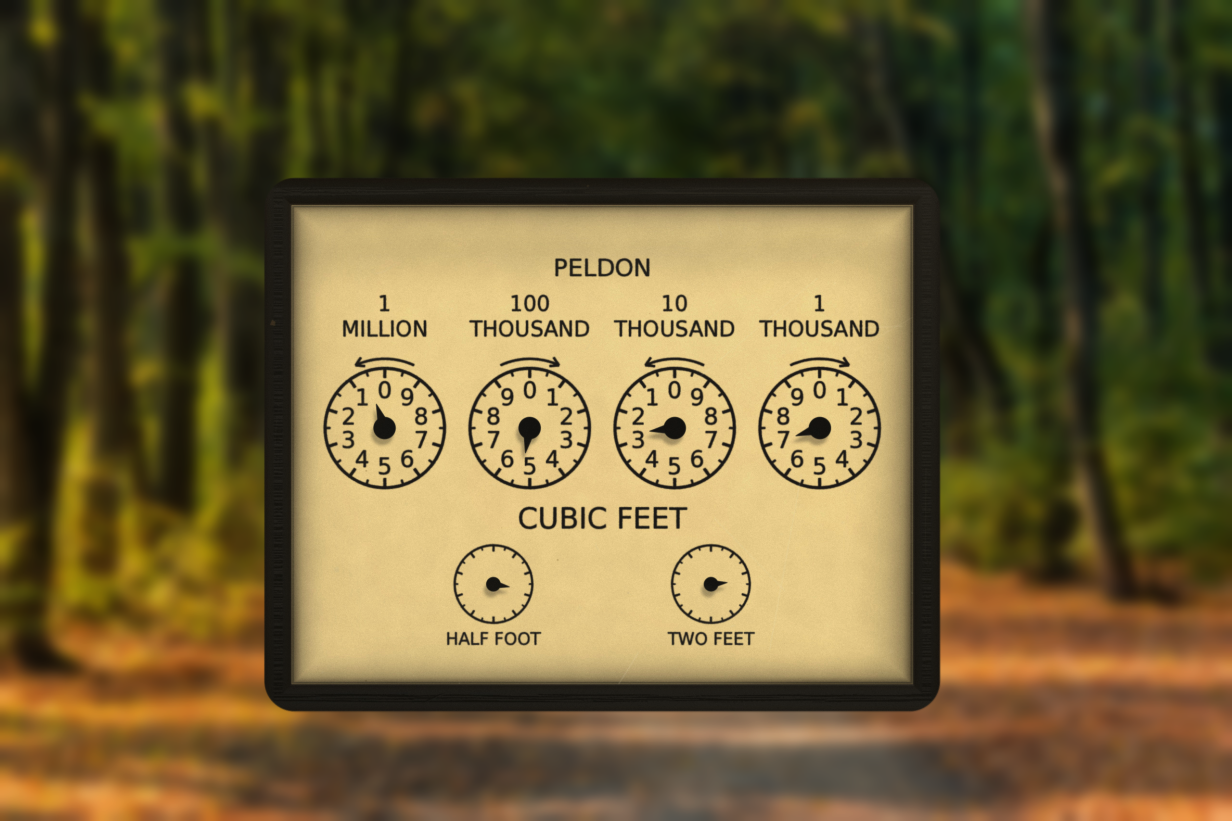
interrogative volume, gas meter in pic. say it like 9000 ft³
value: 52700 ft³
